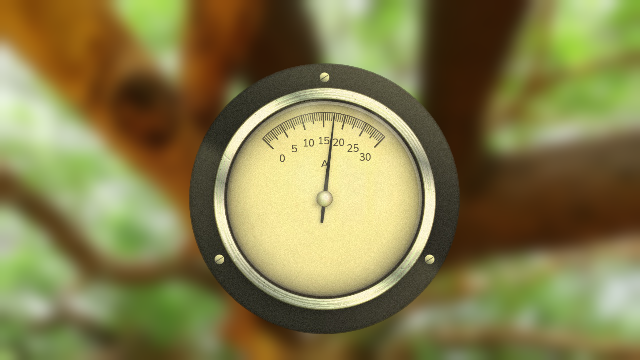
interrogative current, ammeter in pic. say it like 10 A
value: 17.5 A
